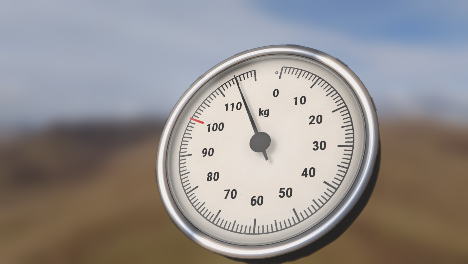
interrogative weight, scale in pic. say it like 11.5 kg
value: 115 kg
